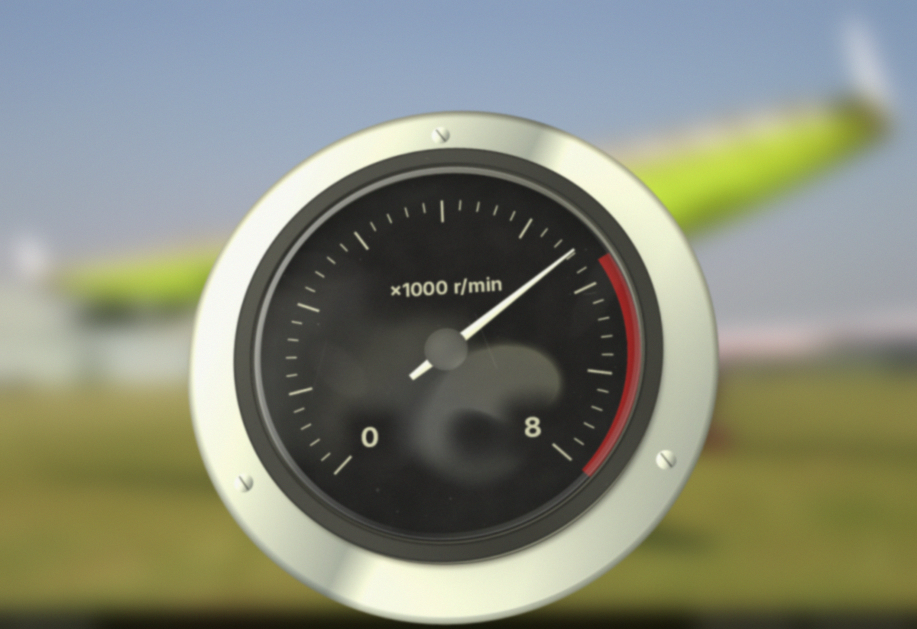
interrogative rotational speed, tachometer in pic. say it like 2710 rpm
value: 5600 rpm
